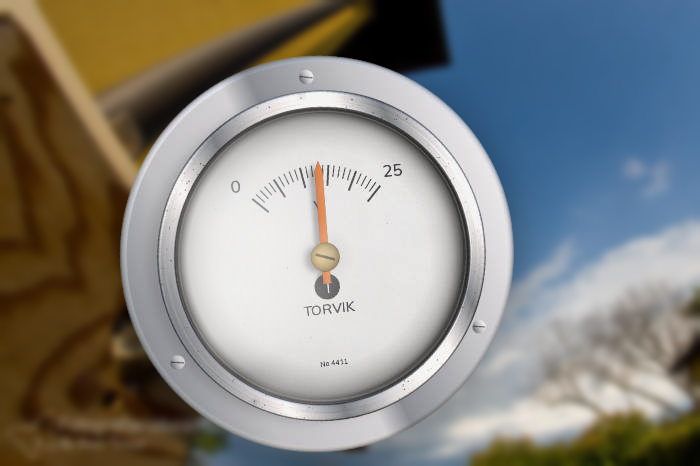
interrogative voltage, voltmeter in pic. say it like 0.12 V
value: 13 V
